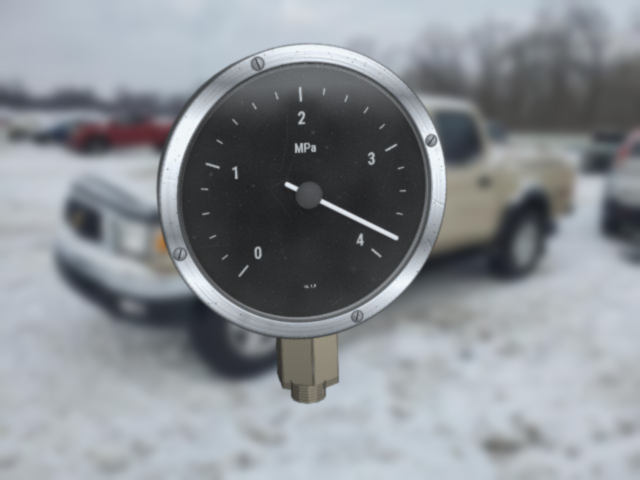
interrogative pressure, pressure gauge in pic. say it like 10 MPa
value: 3.8 MPa
